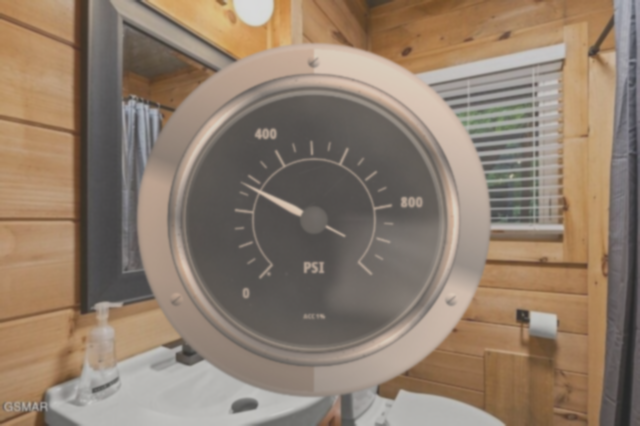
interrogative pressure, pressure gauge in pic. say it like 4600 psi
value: 275 psi
